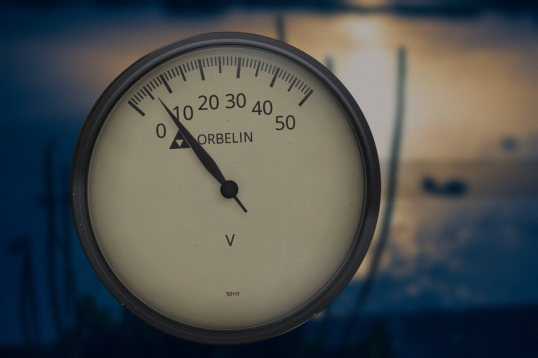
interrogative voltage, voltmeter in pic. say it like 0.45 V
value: 6 V
